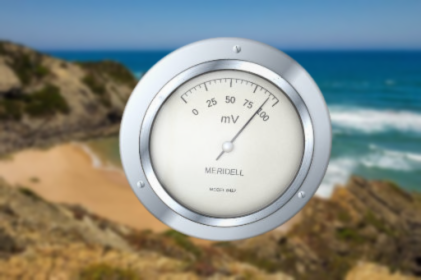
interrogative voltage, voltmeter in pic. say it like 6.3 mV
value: 90 mV
